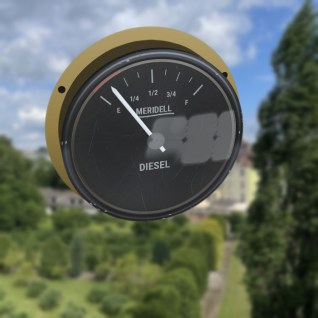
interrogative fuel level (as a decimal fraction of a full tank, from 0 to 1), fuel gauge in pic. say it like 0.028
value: 0.125
